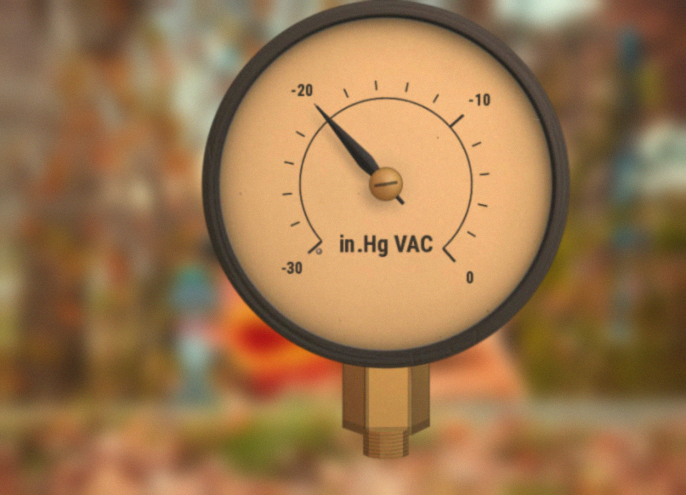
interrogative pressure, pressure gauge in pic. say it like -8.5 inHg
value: -20 inHg
